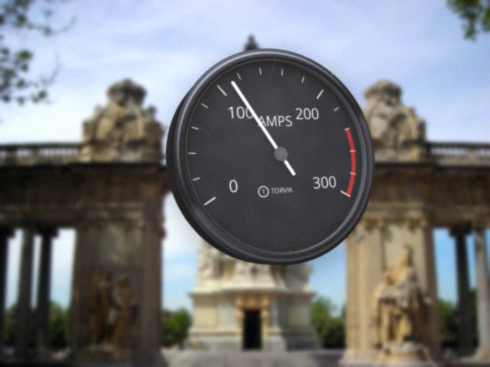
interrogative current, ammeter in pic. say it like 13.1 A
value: 110 A
